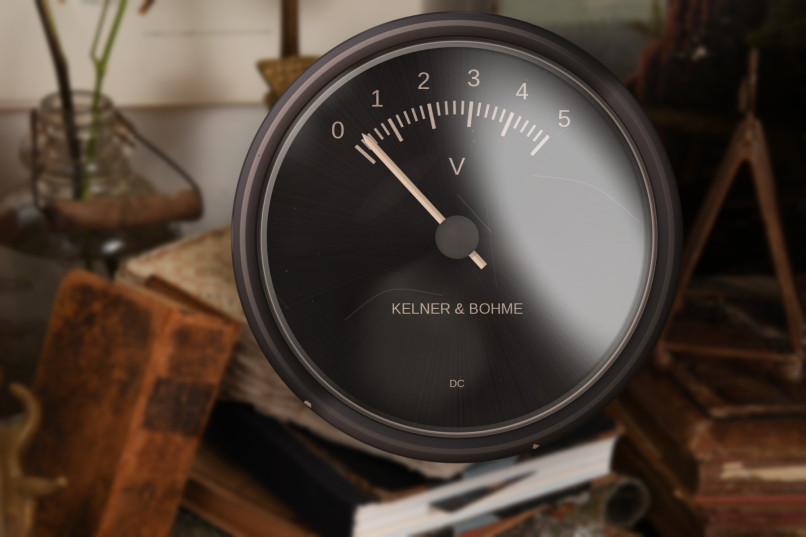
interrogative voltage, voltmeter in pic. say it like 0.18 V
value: 0.3 V
